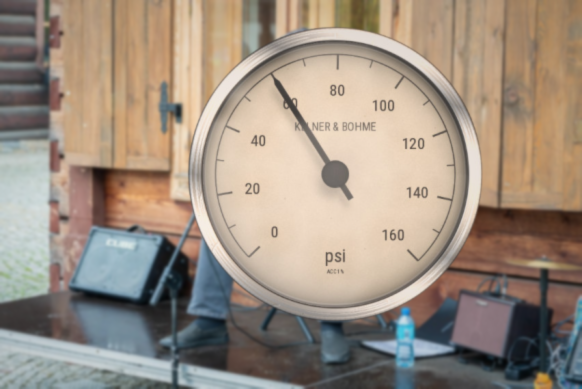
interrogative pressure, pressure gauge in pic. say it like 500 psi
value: 60 psi
